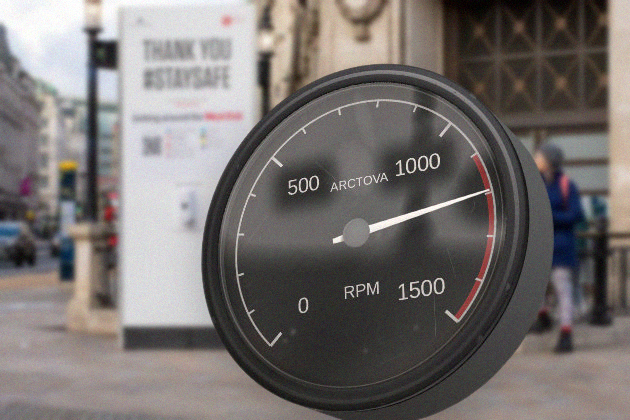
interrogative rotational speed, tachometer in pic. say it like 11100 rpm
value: 1200 rpm
